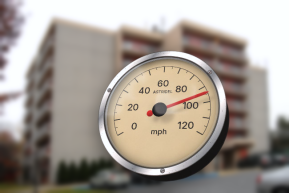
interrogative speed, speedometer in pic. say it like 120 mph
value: 95 mph
